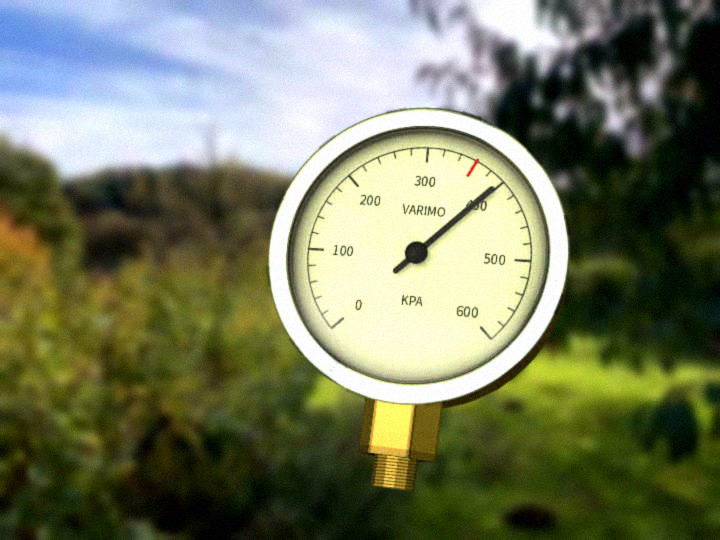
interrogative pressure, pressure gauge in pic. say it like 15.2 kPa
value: 400 kPa
